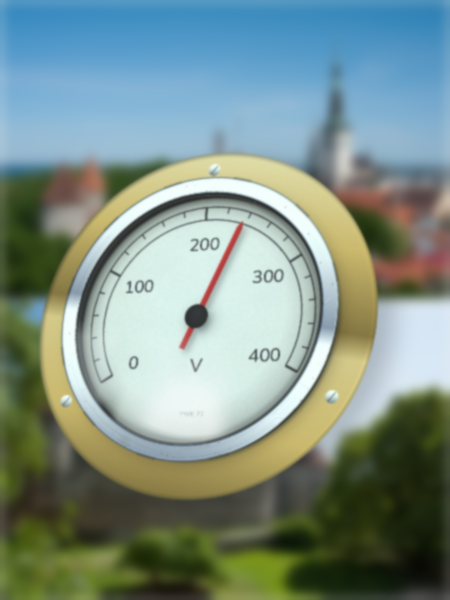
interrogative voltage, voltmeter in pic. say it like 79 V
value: 240 V
